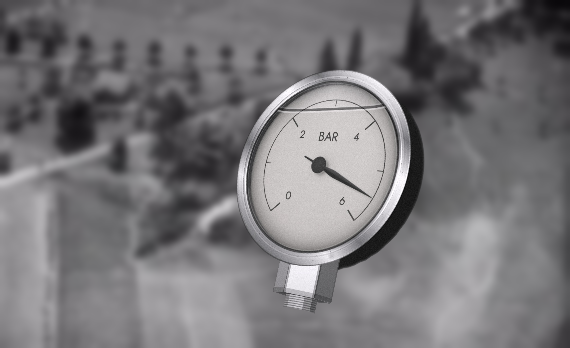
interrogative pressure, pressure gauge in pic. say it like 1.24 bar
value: 5.5 bar
